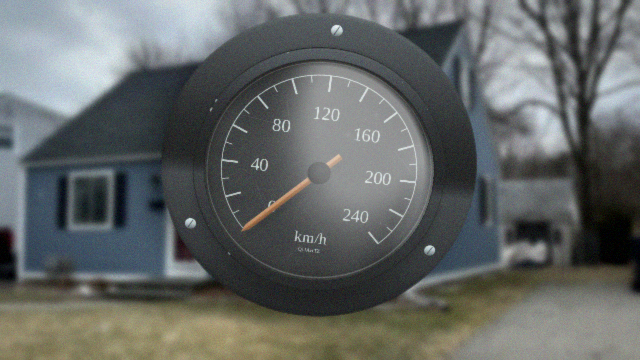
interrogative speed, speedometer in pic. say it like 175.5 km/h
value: 0 km/h
